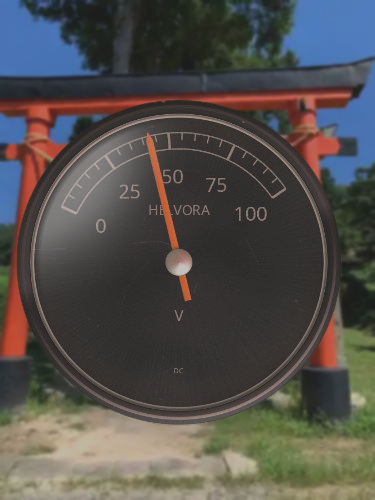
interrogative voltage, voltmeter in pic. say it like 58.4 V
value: 42.5 V
